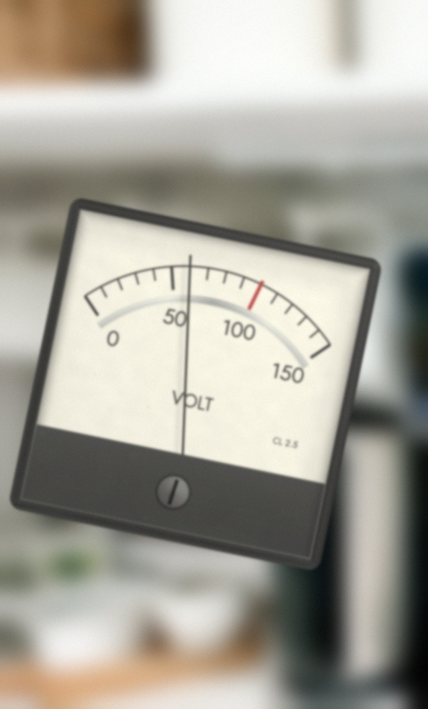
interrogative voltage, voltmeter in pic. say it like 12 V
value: 60 V
